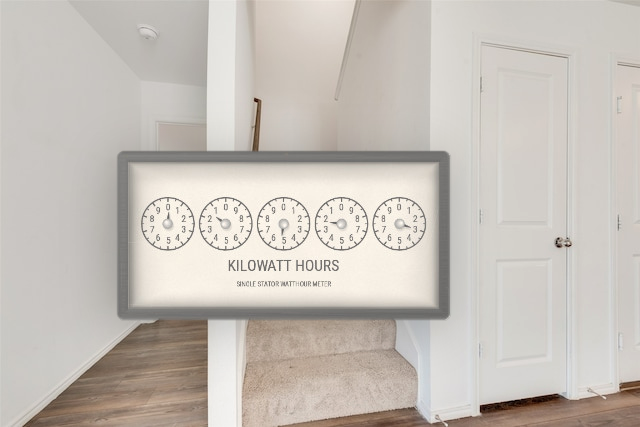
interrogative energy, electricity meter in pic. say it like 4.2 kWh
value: 1523 kWh
